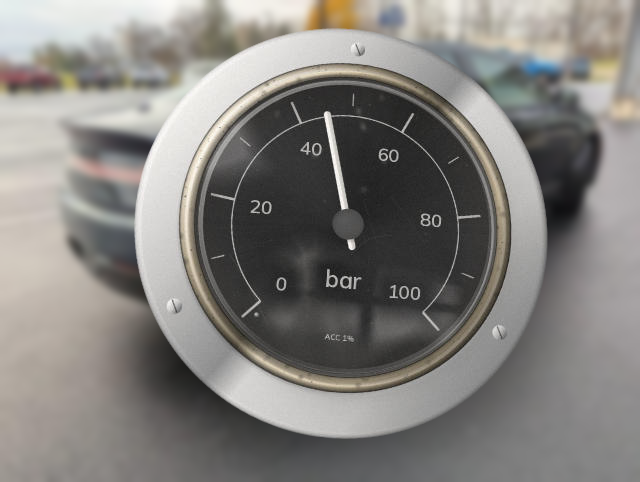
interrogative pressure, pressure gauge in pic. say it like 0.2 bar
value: 45 bar
